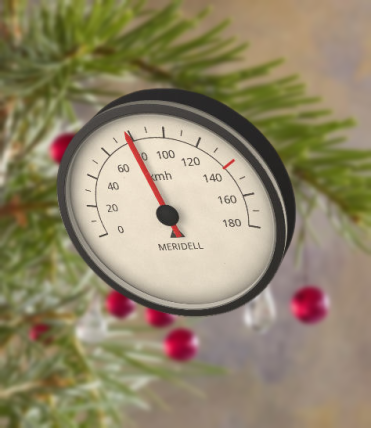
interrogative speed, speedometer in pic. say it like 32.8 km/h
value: 80 km/h
